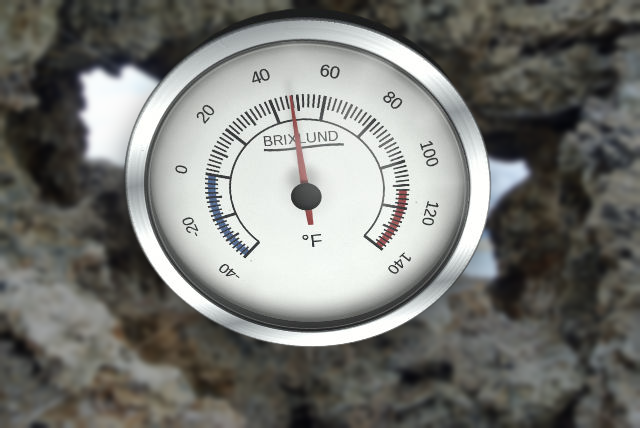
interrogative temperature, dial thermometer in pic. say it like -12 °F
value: 48 °F
